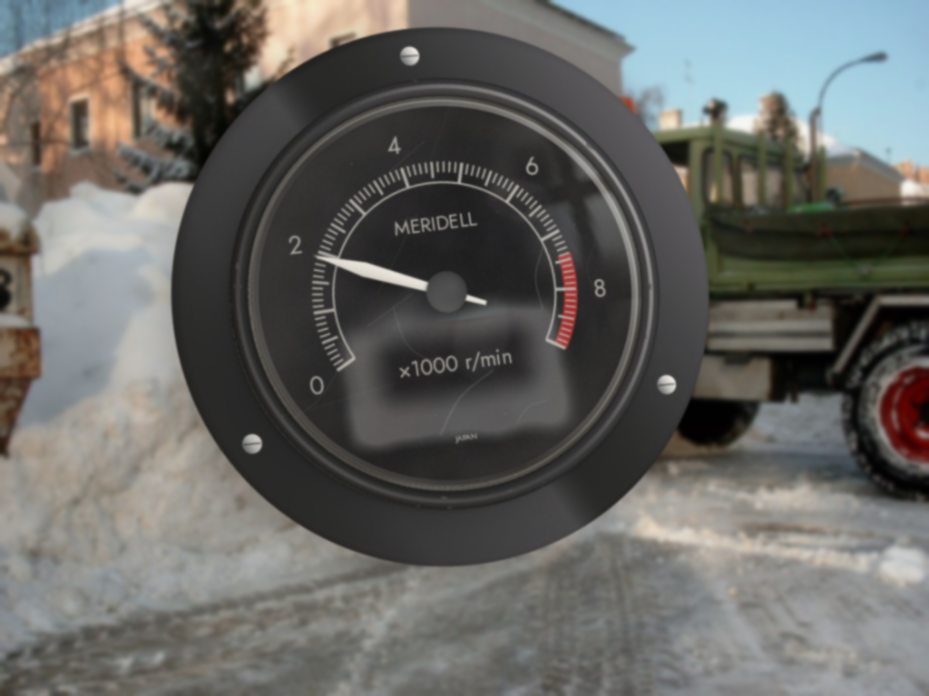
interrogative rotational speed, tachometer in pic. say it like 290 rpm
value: 1900 rpm
